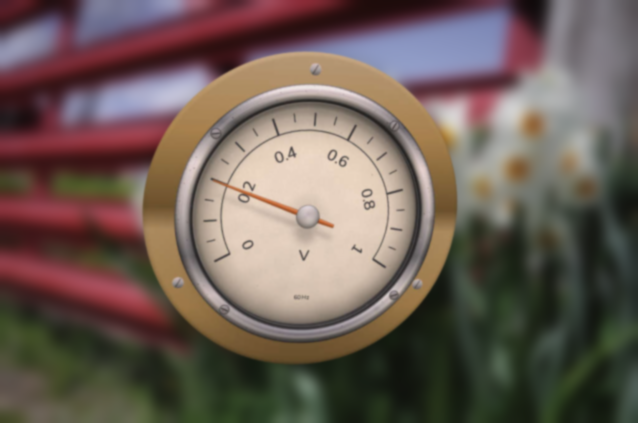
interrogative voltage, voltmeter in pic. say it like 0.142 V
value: 0.2 V
